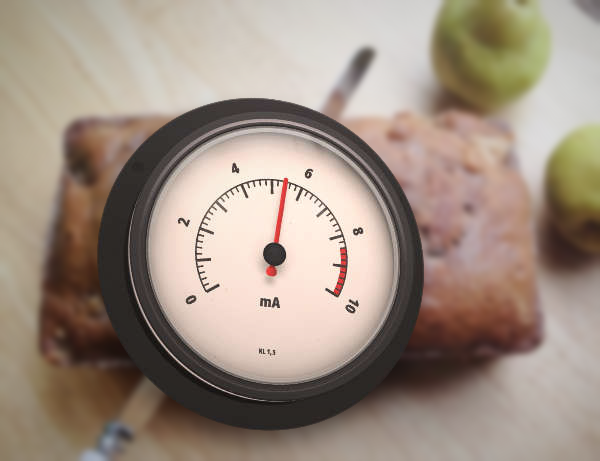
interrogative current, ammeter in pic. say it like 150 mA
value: 5.4 mA
